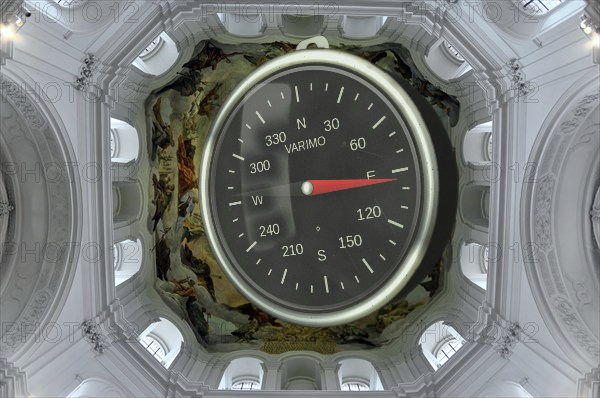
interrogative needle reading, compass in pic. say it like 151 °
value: 95 °
